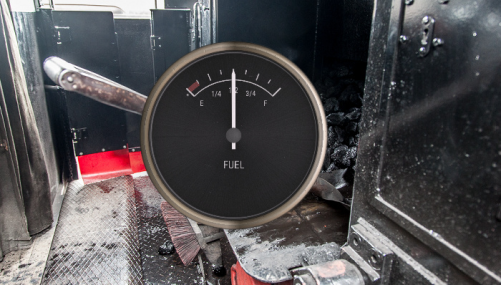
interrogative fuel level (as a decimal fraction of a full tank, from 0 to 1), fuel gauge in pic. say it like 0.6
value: 0.5
